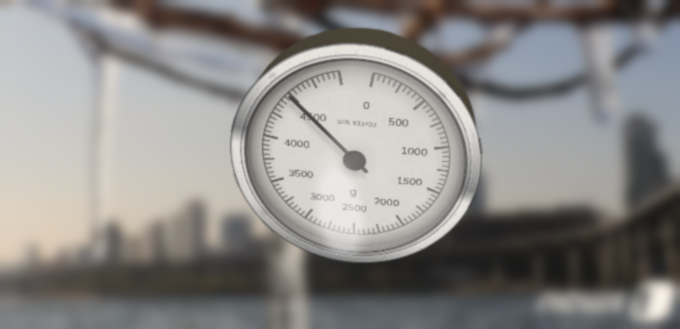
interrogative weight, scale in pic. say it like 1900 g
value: 4500 g
